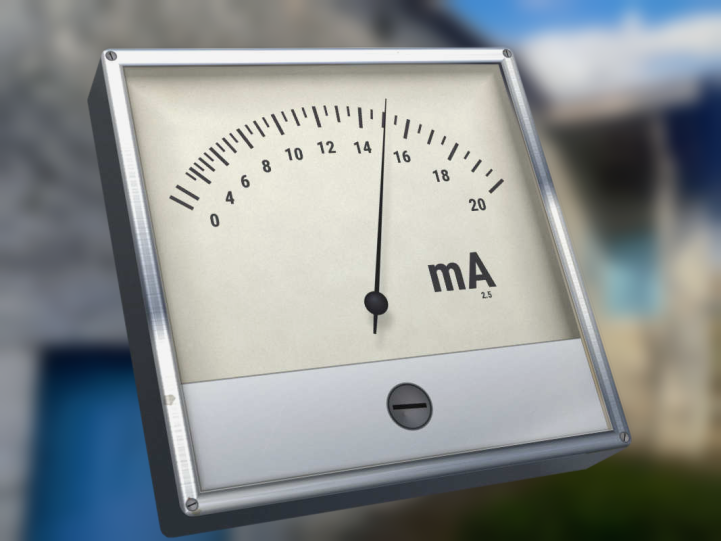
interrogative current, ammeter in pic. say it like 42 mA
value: 15 mA
